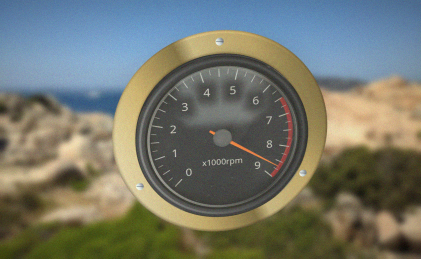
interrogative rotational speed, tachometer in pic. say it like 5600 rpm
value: 8625 rpm
